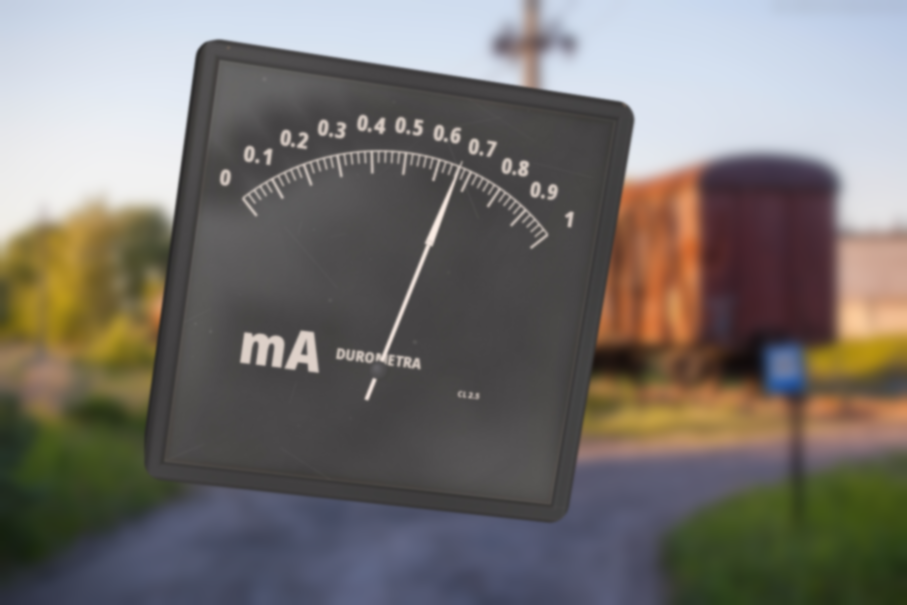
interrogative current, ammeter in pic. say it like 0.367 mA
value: 0.66 mA
